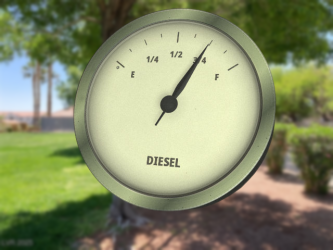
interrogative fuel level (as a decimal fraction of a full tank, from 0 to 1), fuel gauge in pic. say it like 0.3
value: 0.75
